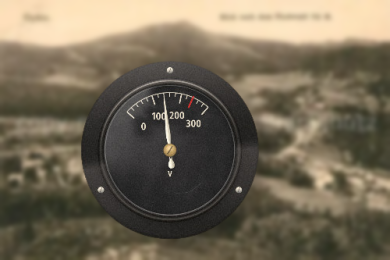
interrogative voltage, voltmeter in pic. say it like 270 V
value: 140 V
